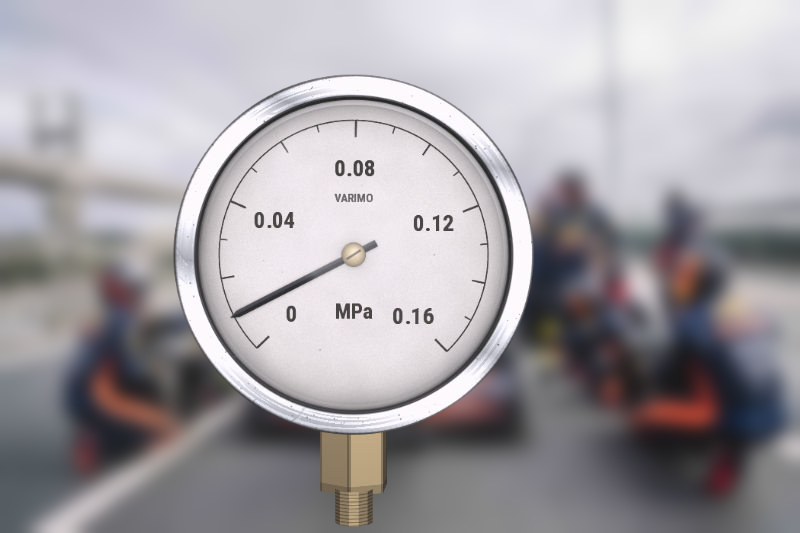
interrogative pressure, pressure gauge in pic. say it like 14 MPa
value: 0.01 MPa
